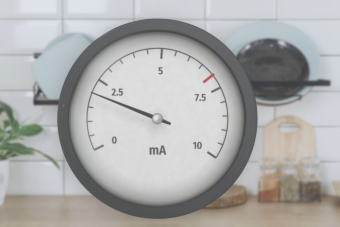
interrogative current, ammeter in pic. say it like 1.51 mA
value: 2 mA
